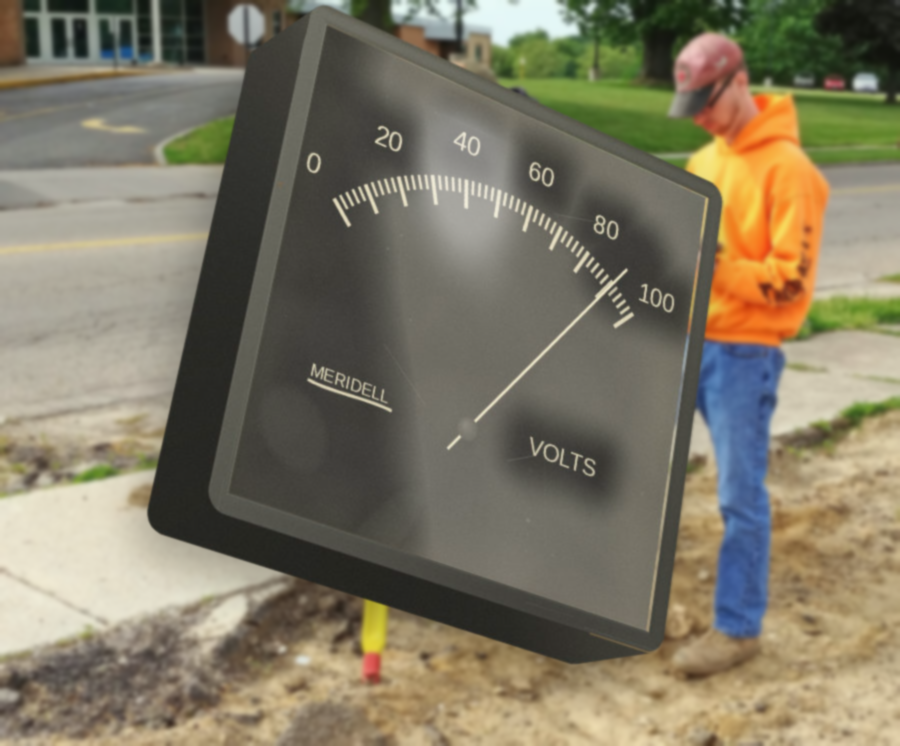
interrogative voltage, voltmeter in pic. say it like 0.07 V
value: 90 V
